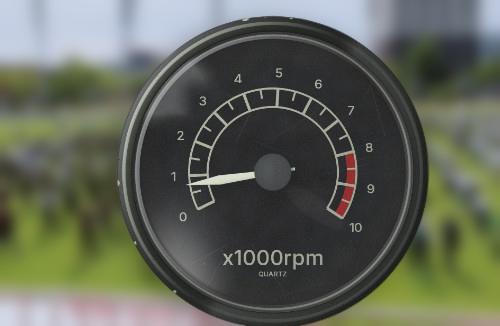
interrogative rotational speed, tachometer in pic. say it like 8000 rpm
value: 750 rpm
